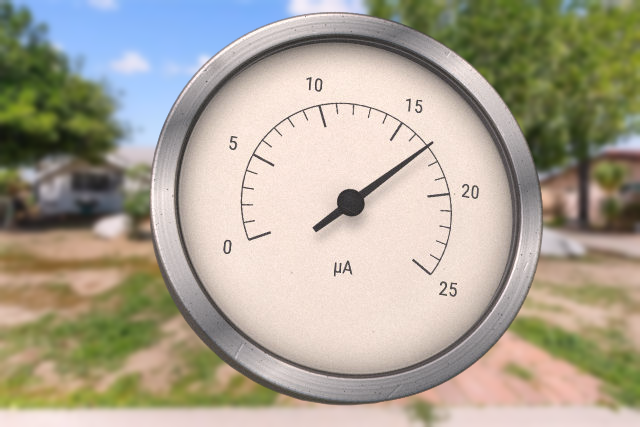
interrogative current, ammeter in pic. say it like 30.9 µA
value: 17 µA
